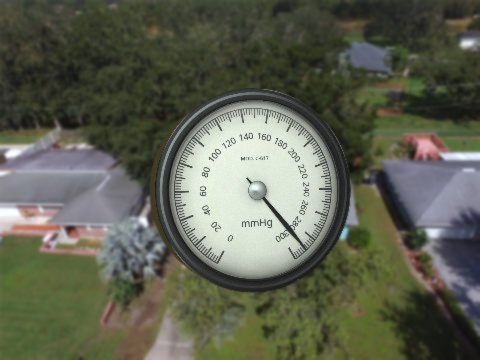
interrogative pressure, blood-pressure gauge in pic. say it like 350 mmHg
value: 290 mmHg
